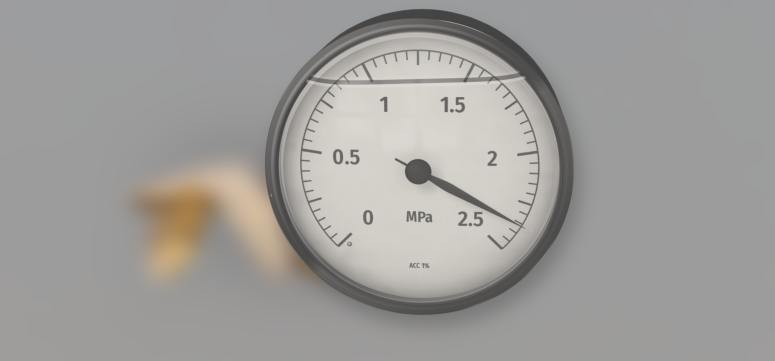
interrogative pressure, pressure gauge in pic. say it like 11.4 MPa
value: 2.35 MPa
